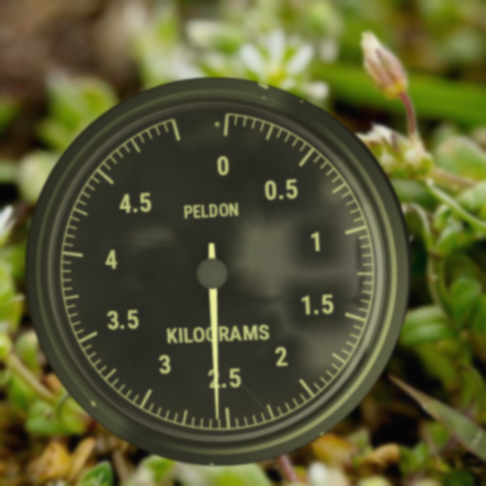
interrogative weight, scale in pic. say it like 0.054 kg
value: 2.55 kg
